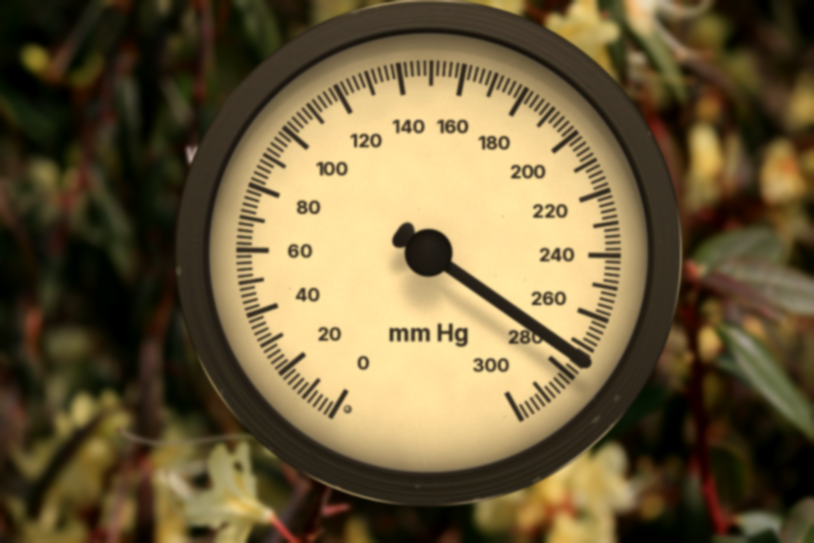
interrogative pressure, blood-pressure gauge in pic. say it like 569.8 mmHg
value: 274 mmHg
